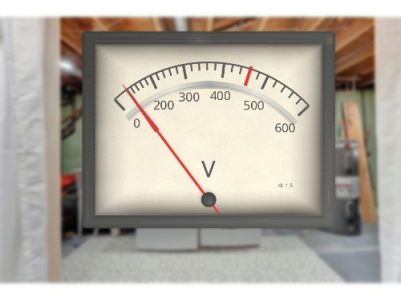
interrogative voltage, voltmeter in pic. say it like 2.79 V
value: 100 V
